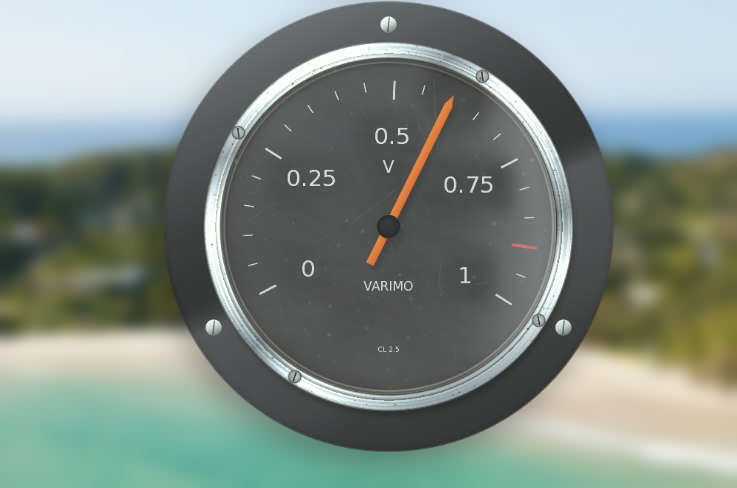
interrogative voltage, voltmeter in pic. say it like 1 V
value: 0.6 V
